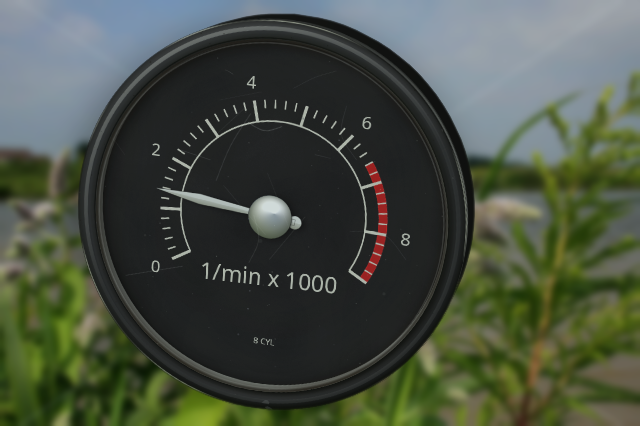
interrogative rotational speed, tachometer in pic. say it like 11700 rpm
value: 1400 rpm
